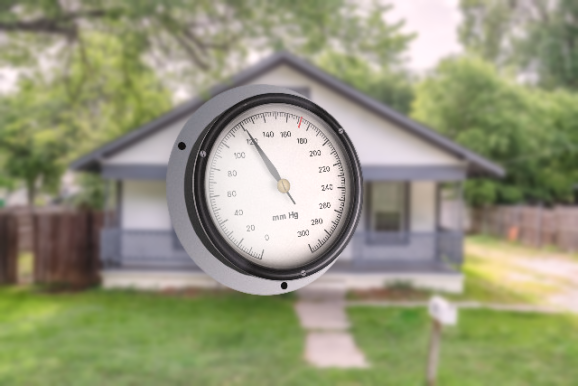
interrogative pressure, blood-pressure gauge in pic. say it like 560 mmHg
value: 120 mmHg
